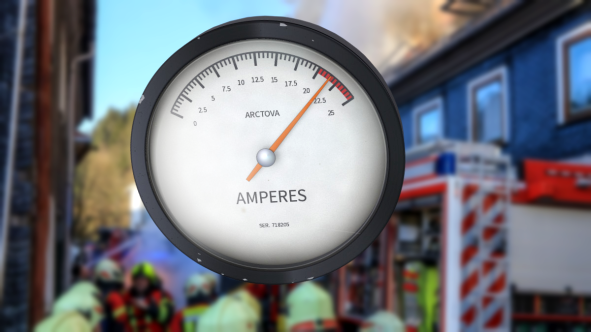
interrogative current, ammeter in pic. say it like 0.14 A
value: 21.5 A
